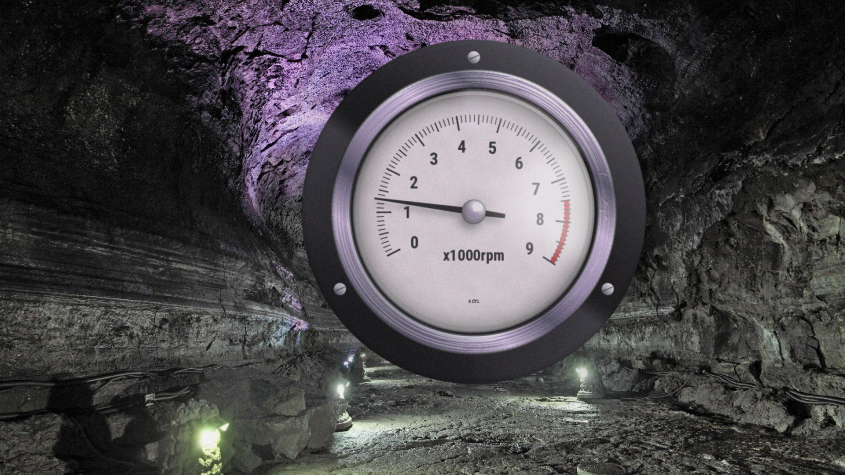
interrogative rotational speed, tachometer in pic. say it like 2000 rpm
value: 1300 rpm
